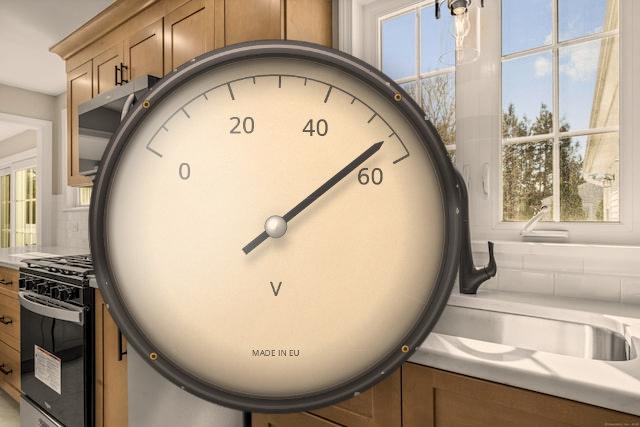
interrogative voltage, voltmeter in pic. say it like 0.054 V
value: 55 V
